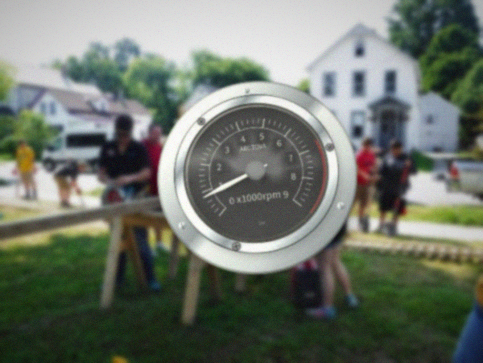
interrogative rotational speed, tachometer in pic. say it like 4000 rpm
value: 800 rpm
